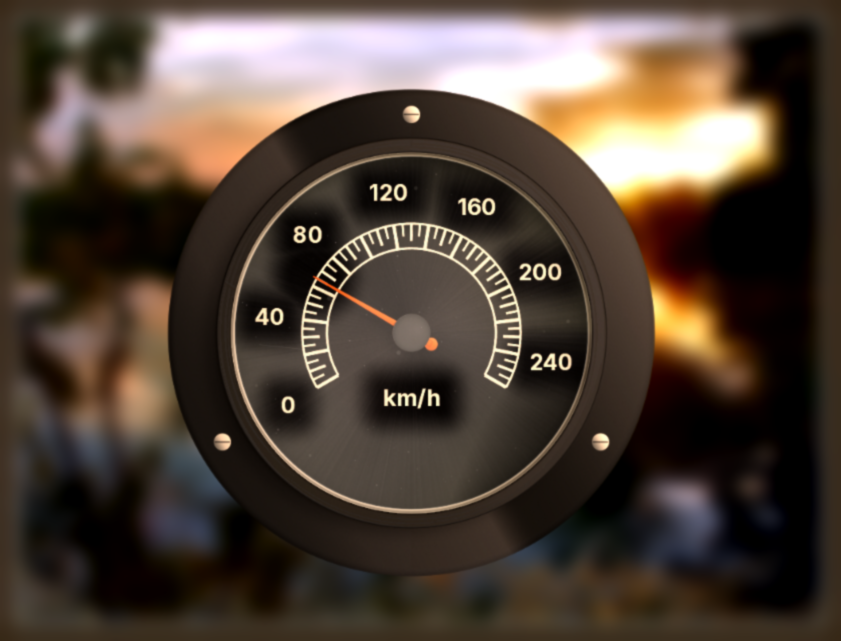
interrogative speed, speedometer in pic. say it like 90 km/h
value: 65 km/h
